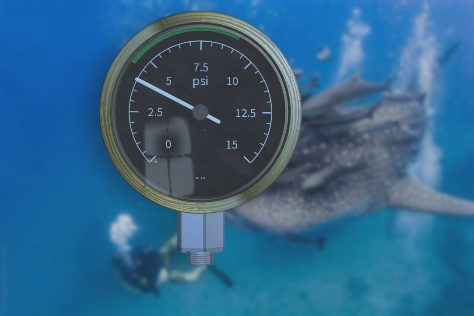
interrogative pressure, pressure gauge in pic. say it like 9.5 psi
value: 4 psi
